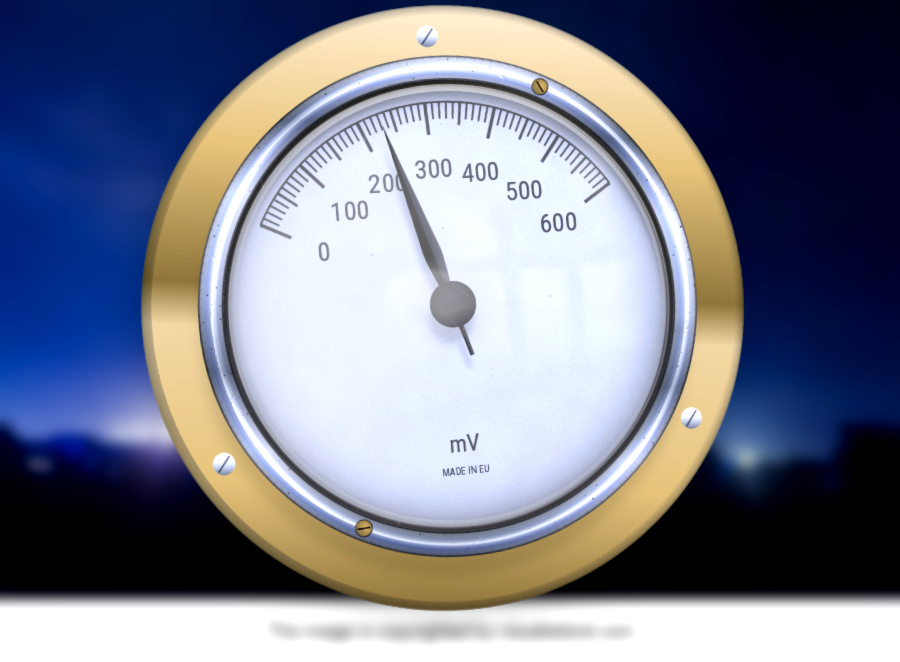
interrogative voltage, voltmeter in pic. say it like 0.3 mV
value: 230 mV
